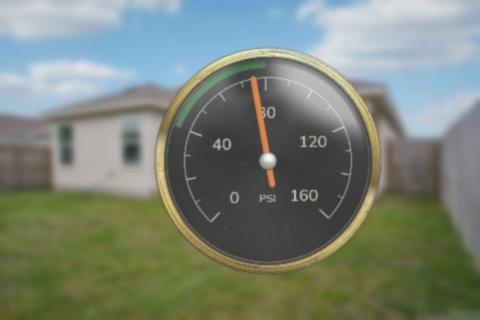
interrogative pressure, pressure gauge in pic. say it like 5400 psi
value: 75 psi
